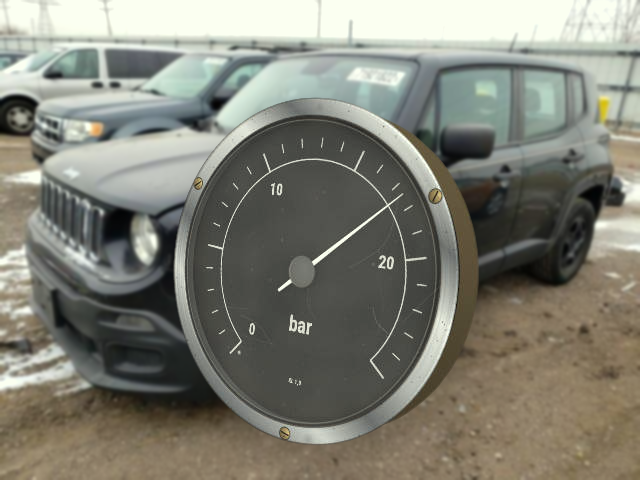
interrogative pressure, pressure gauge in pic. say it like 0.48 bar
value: 17.5 bar
